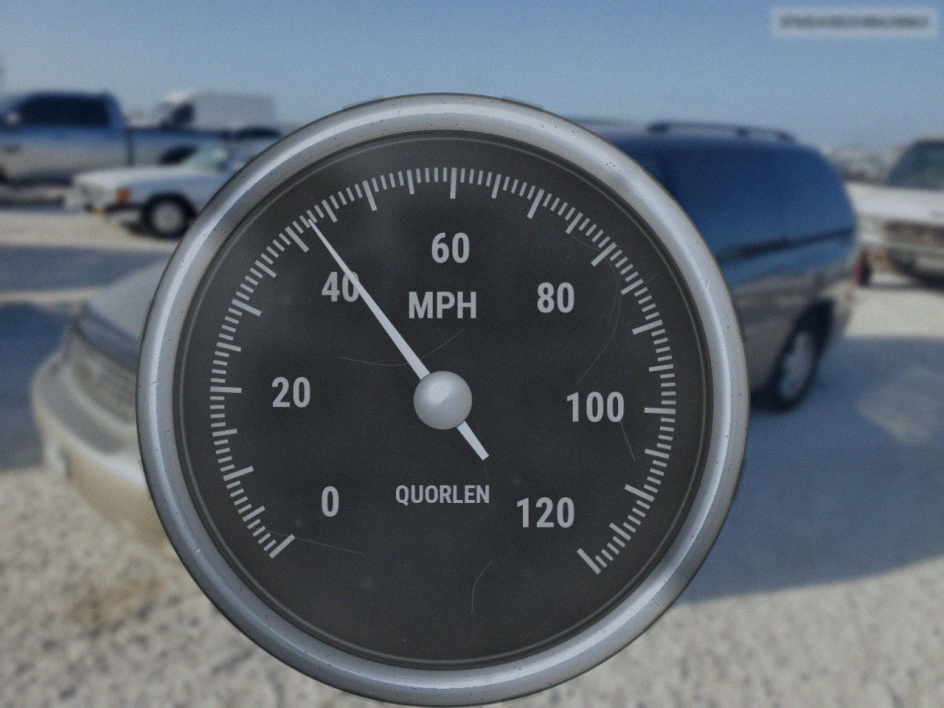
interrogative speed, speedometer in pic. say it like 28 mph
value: 42.5 mph
